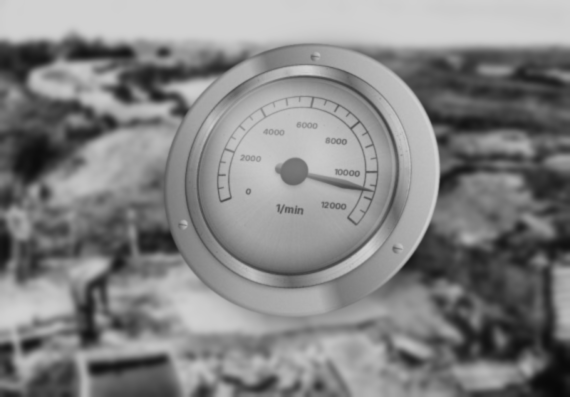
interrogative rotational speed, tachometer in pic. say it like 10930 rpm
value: 10750 rpm
